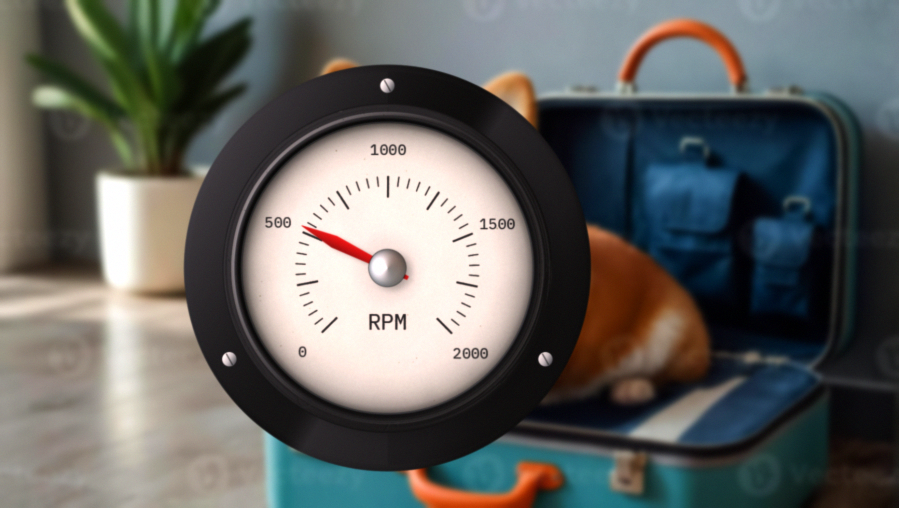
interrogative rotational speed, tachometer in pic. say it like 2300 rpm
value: 525 rpm
